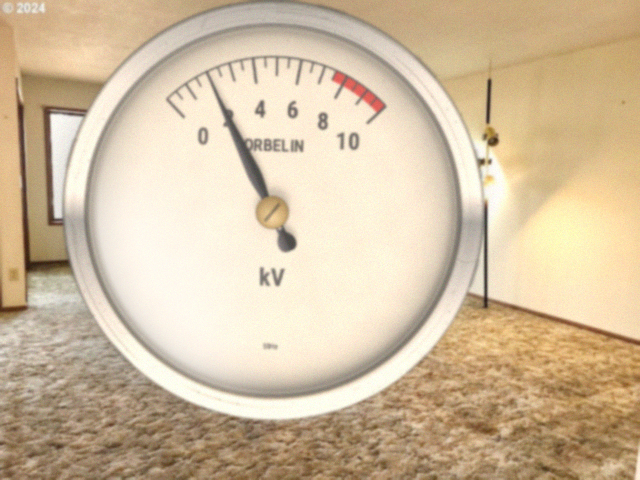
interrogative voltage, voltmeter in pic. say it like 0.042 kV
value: 2 kV
